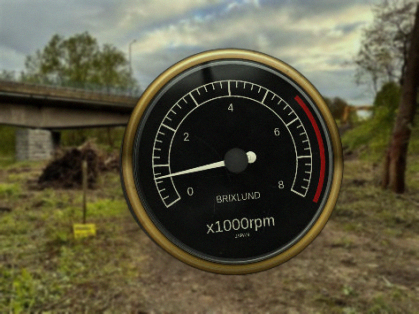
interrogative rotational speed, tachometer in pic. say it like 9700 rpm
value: 700 rpm
